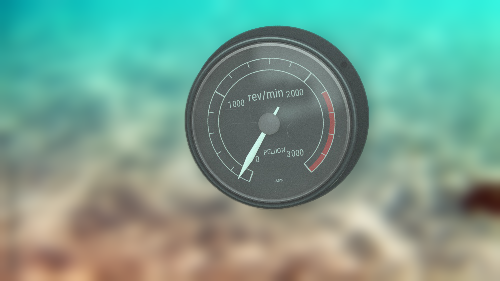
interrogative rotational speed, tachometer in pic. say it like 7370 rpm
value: 100 rpm
